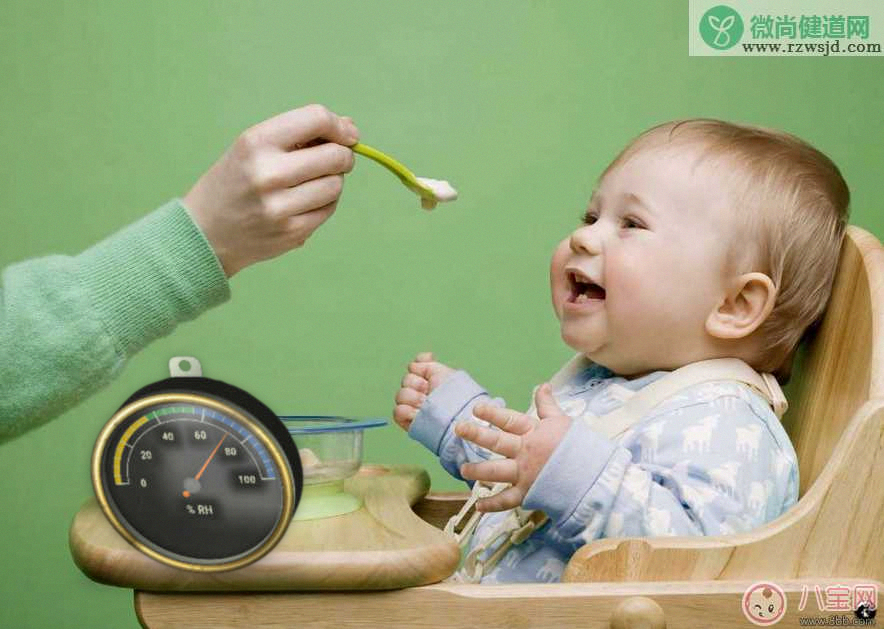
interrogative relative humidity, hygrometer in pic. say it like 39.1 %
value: 72 %
